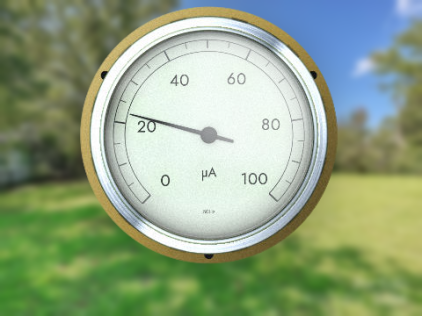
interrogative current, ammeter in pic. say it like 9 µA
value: 22.5 µA
